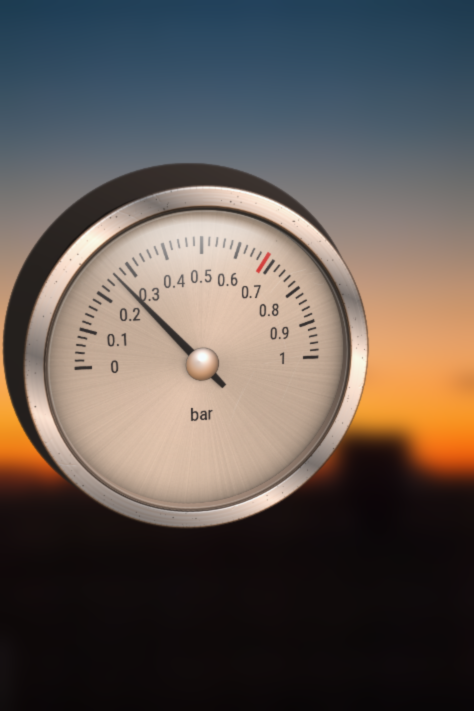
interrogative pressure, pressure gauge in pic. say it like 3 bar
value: 0.26 bar
